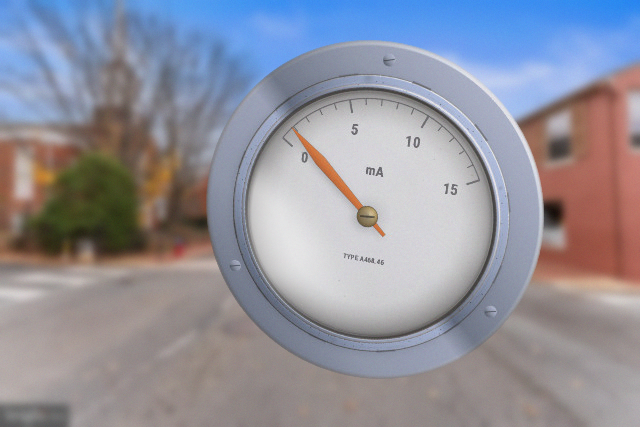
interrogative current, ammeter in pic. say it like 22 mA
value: 1 mA
